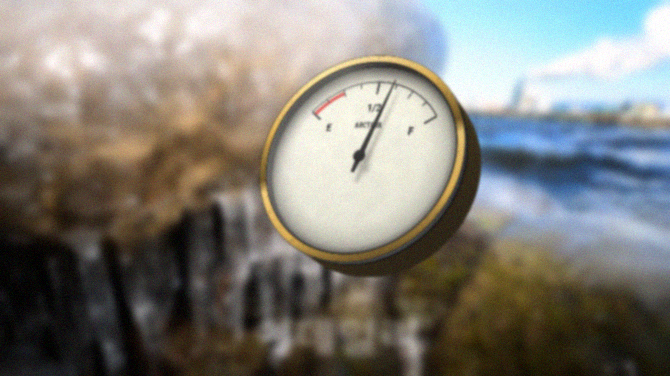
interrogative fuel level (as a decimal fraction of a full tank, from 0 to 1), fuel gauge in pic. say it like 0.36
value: 0.625
